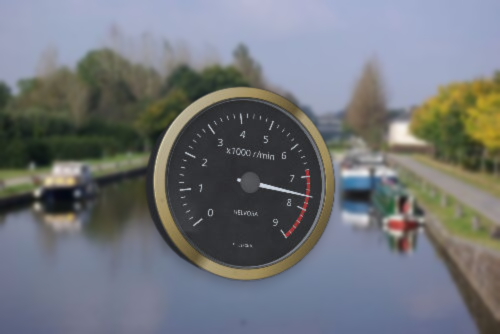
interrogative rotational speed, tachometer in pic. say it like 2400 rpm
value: 7600 rpm
